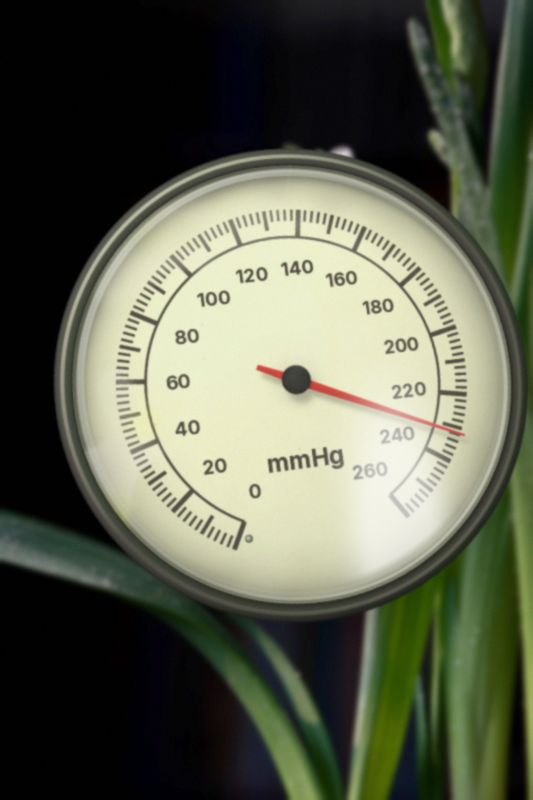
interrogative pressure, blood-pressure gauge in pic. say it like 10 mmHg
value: 232 mmHg
